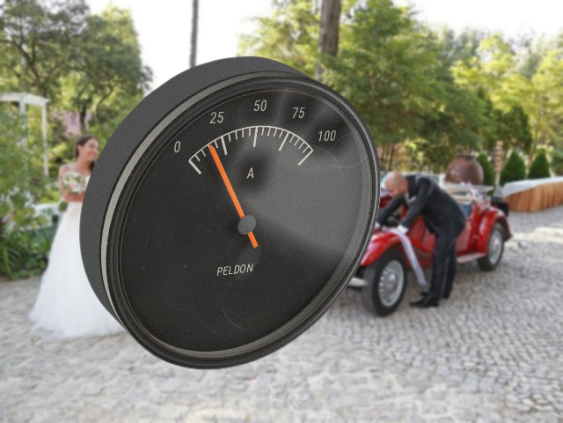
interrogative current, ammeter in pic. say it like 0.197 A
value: 15 A
